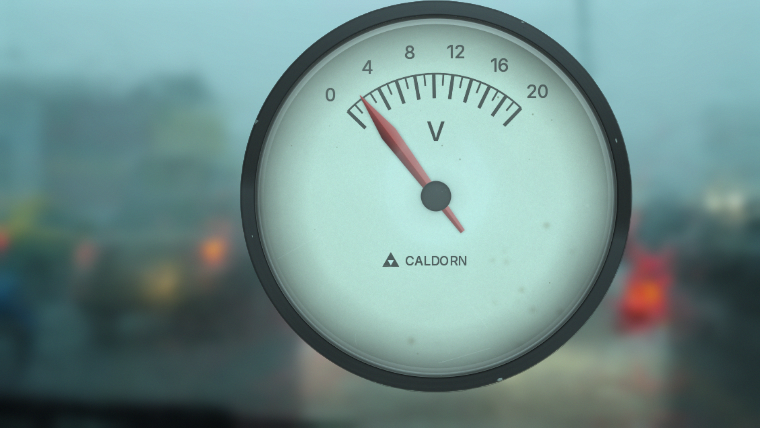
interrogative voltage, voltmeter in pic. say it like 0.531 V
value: 2 V
